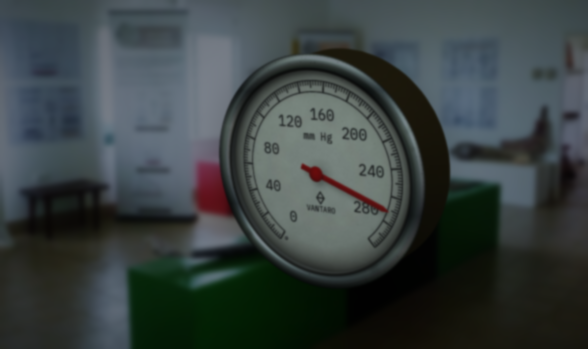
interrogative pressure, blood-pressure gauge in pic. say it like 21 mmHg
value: 270 mmHg
